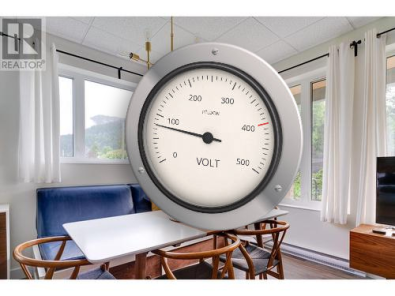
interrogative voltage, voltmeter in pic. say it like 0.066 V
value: 80 V
